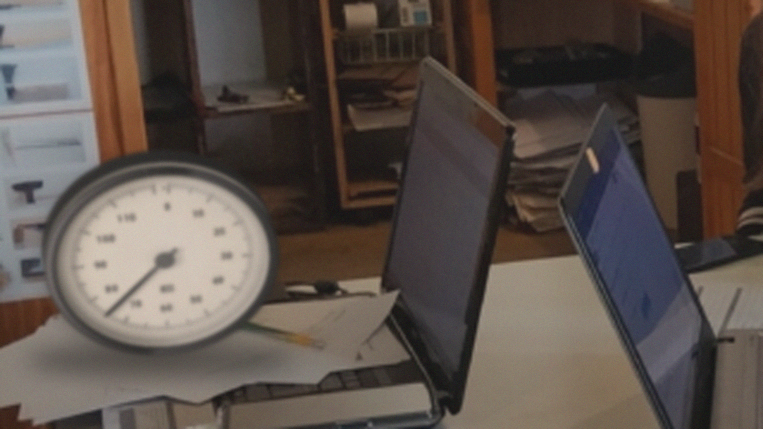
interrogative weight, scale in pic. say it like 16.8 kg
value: 75 kg
